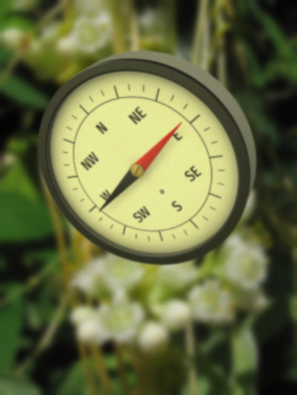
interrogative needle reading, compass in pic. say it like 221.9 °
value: 85 °
